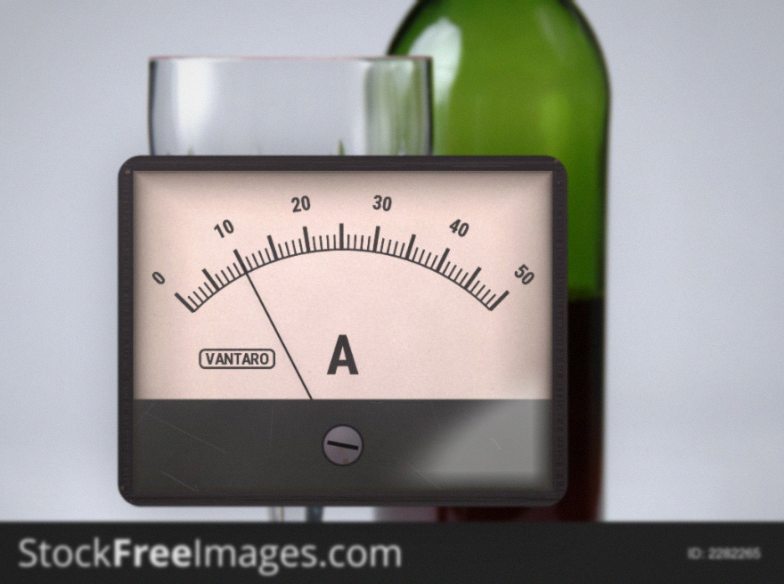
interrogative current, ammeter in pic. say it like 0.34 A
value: 10 A
